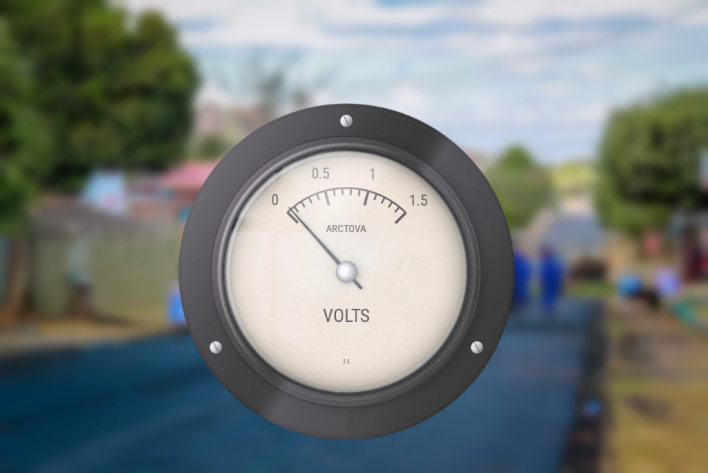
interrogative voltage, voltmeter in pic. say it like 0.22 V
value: 0.05 V
